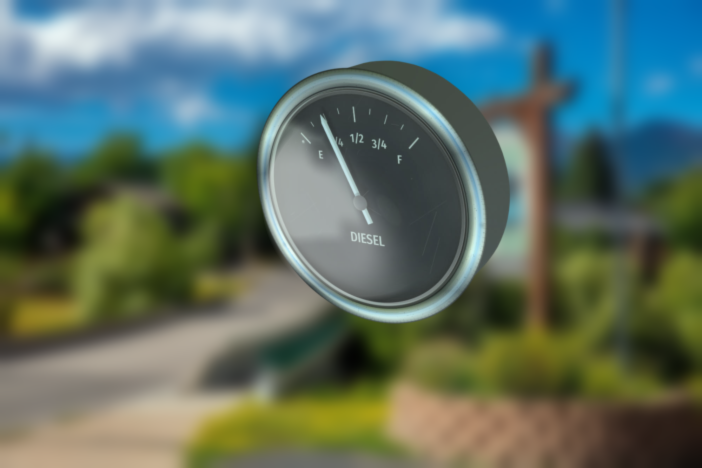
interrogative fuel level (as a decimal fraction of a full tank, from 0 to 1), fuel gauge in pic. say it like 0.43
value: 0.25
